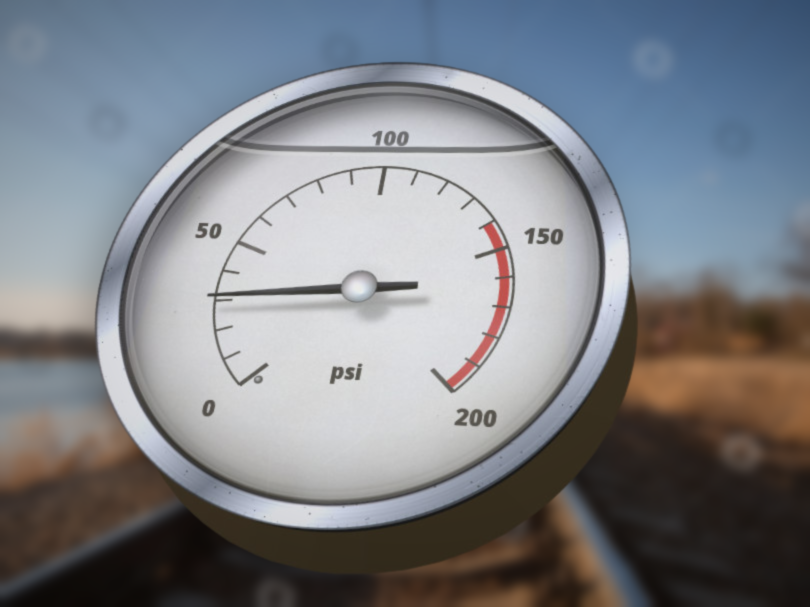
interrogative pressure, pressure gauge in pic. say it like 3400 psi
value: 30 psi
